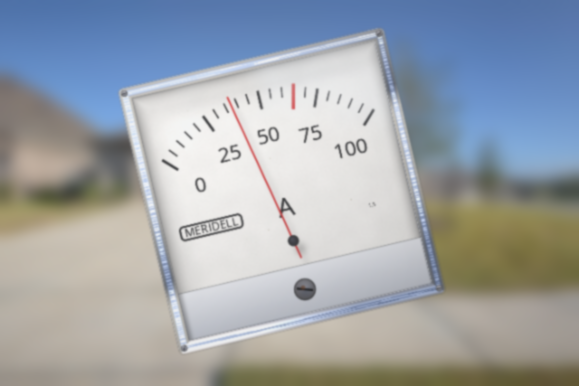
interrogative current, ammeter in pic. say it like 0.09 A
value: 37.5 A
